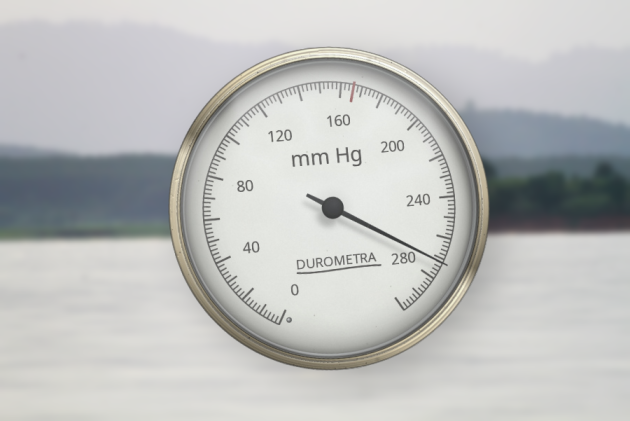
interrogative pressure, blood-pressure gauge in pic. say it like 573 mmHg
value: 272 mmHg
